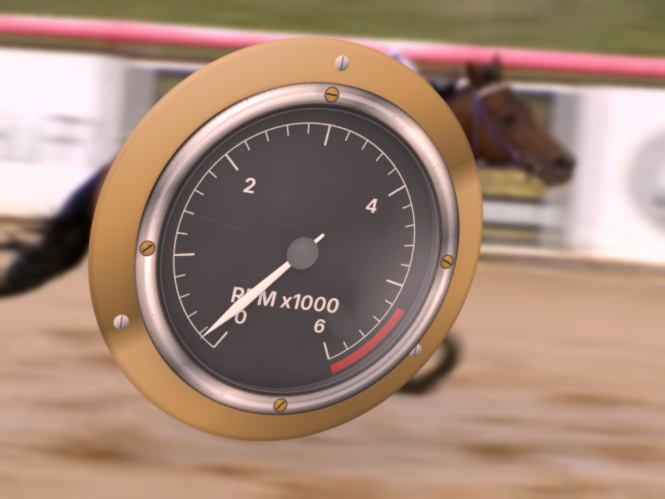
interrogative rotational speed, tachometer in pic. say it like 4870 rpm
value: 200 rpm
